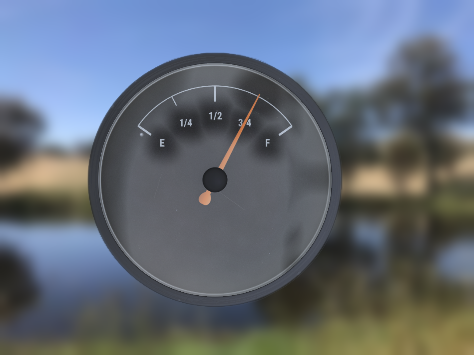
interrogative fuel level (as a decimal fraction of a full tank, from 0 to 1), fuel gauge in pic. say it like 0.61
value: 0.75
